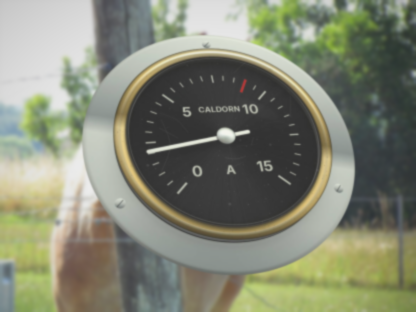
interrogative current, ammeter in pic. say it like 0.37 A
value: 2 A
